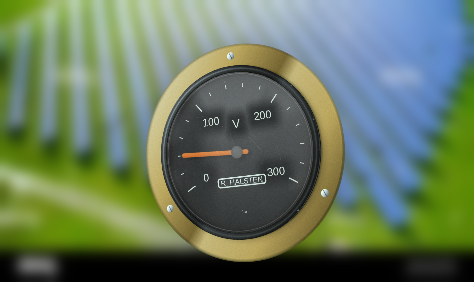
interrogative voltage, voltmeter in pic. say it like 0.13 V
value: 40 V
